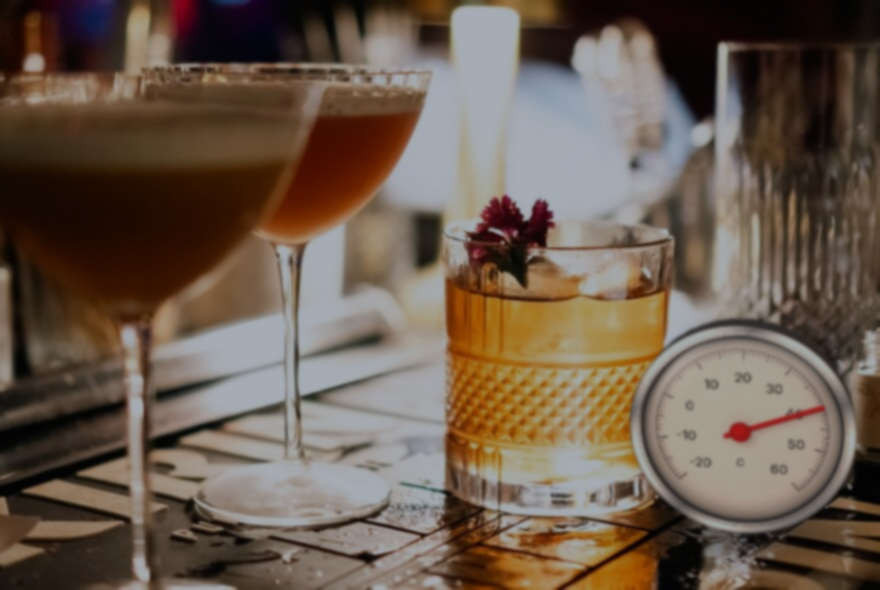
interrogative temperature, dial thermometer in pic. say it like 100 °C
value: 40 °C
